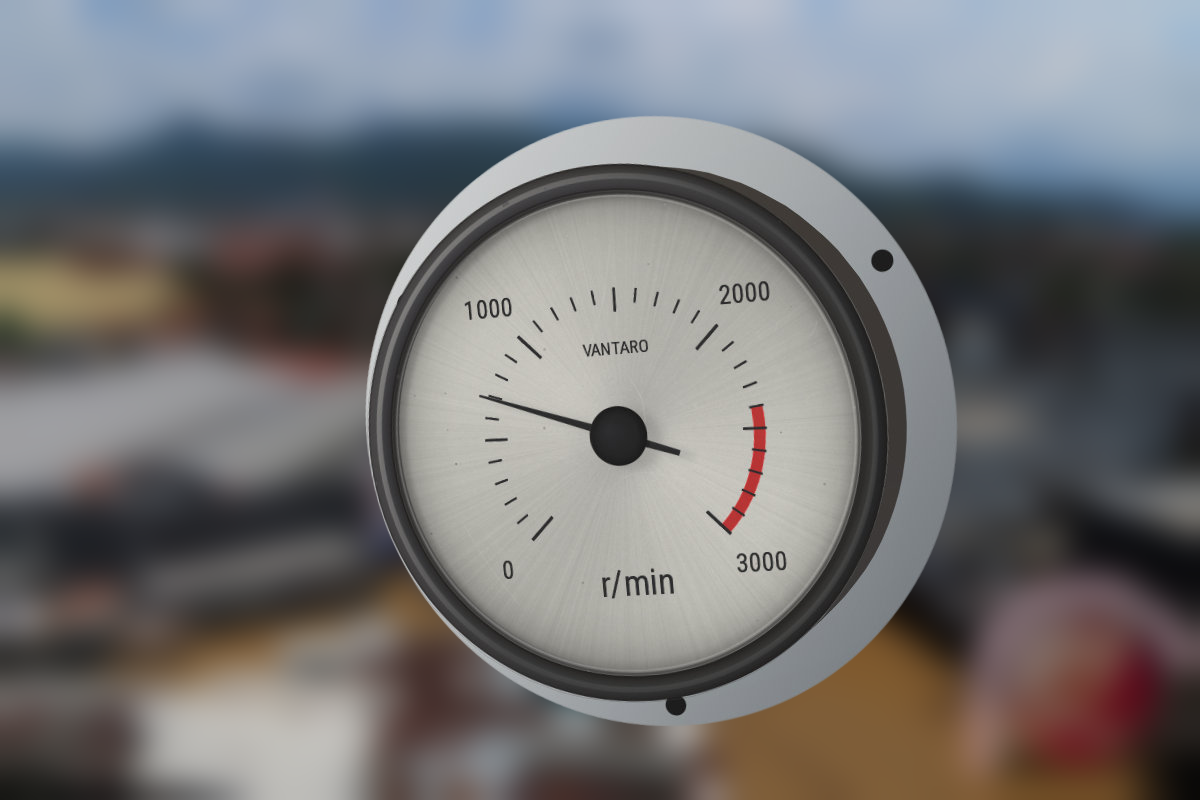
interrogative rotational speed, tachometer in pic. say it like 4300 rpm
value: 700 rpm
